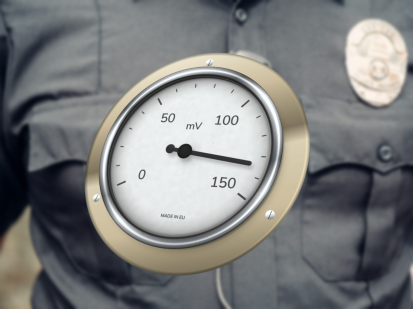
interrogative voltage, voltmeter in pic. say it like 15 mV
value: 135 mV
